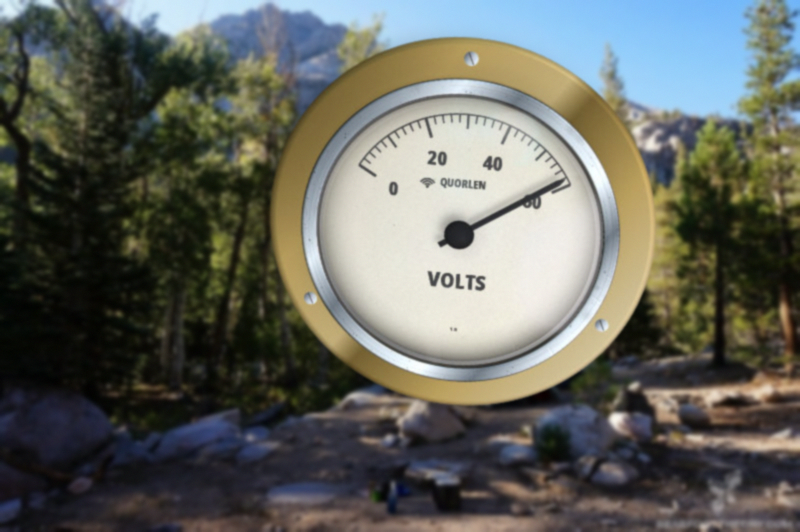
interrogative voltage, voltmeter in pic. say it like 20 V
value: 58 V
